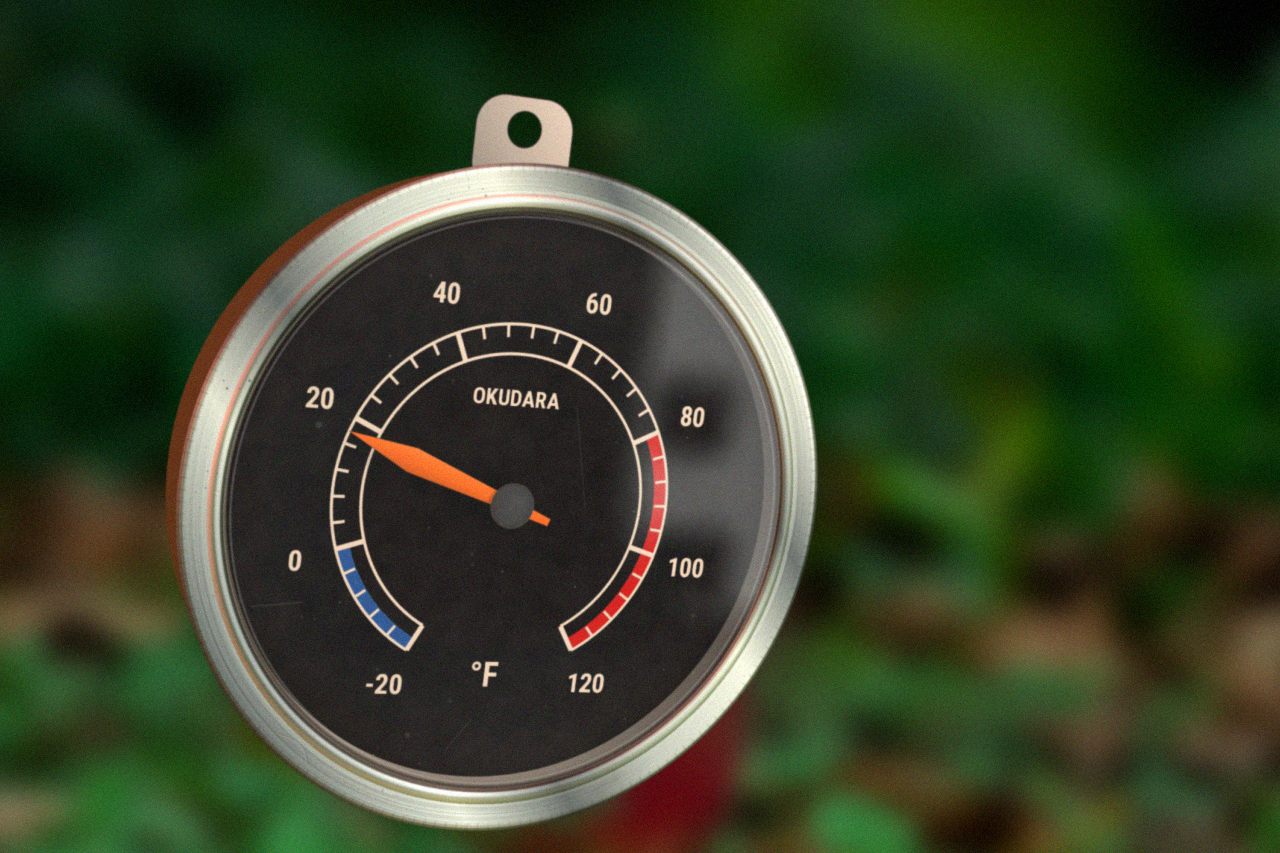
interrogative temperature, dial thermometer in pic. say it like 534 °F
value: 18 °F
